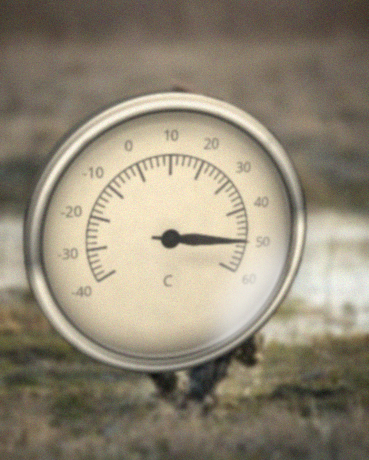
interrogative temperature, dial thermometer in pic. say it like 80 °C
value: 50 °C
